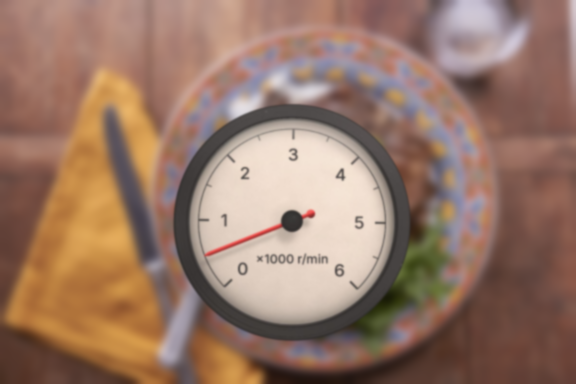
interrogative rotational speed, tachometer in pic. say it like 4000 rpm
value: 500 rpm
